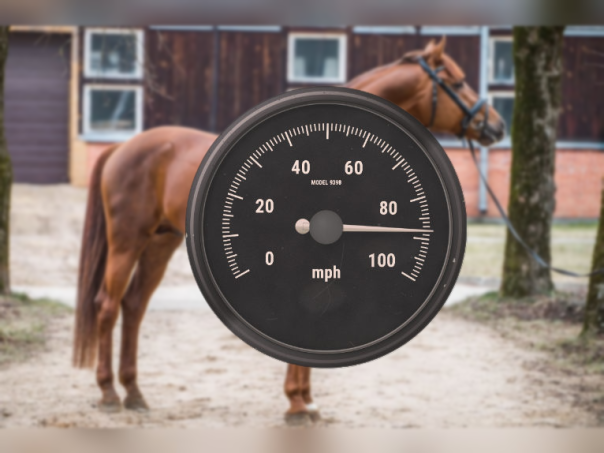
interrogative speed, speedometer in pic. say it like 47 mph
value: 88 mph
